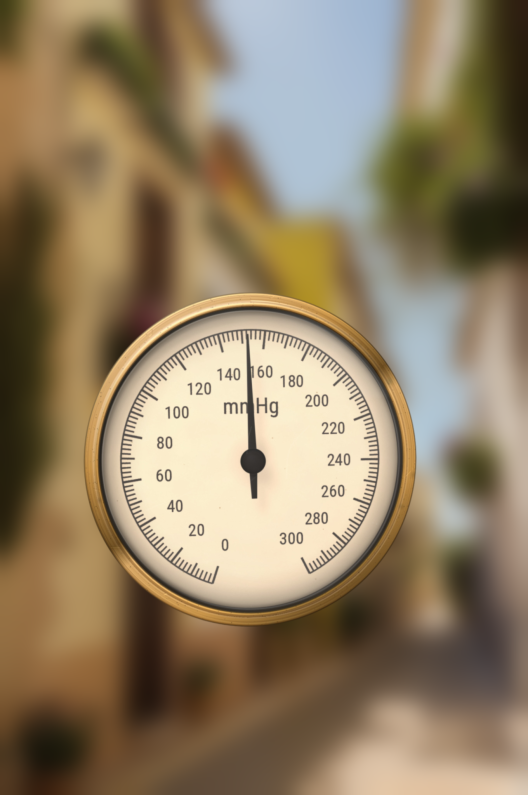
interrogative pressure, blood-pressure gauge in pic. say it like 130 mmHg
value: 152 mmHg
